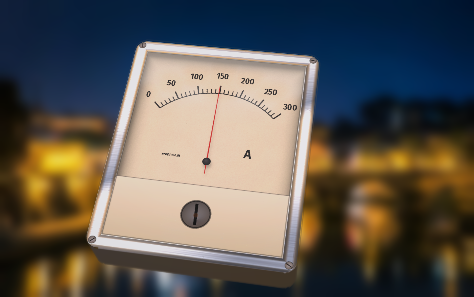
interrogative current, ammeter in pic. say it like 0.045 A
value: 150 A
